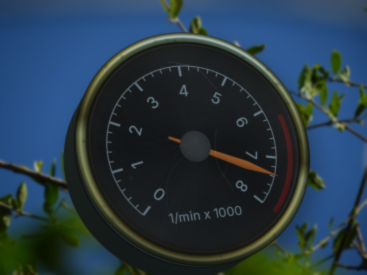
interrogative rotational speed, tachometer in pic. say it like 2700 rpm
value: 7400 rpm
